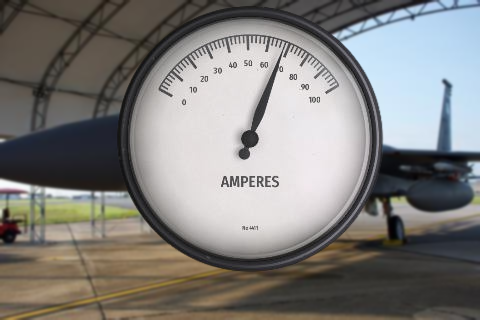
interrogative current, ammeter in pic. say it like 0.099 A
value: 68 A
